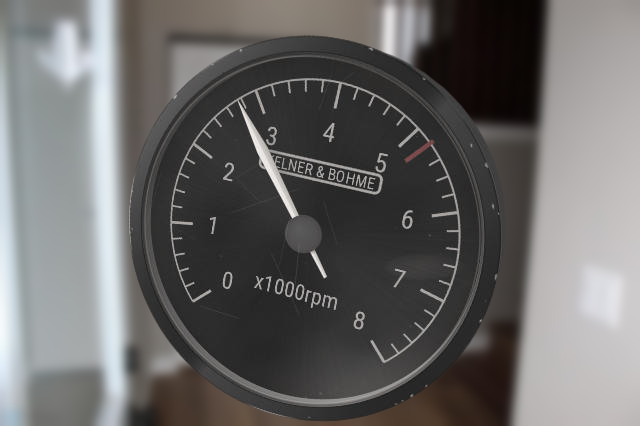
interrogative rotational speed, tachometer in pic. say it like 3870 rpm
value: 2800 rpm
